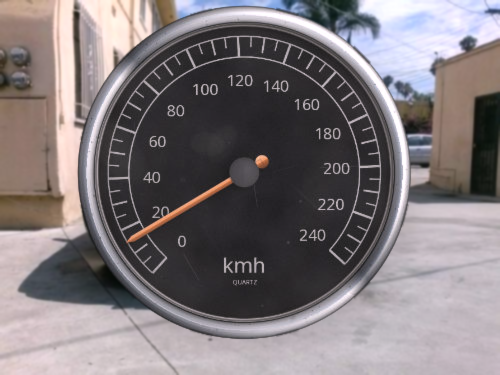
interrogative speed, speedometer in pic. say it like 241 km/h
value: 15 km/h
